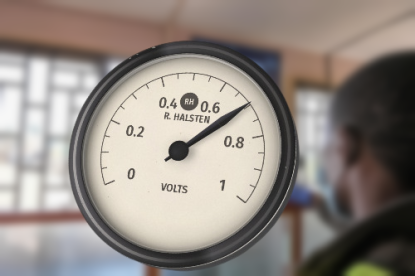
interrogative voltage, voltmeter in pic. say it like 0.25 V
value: 0.7 V
